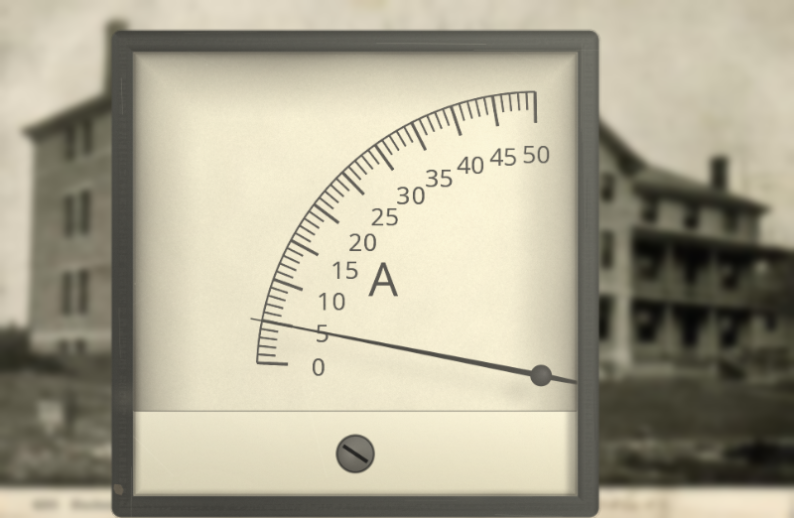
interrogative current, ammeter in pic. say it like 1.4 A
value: 5 A
